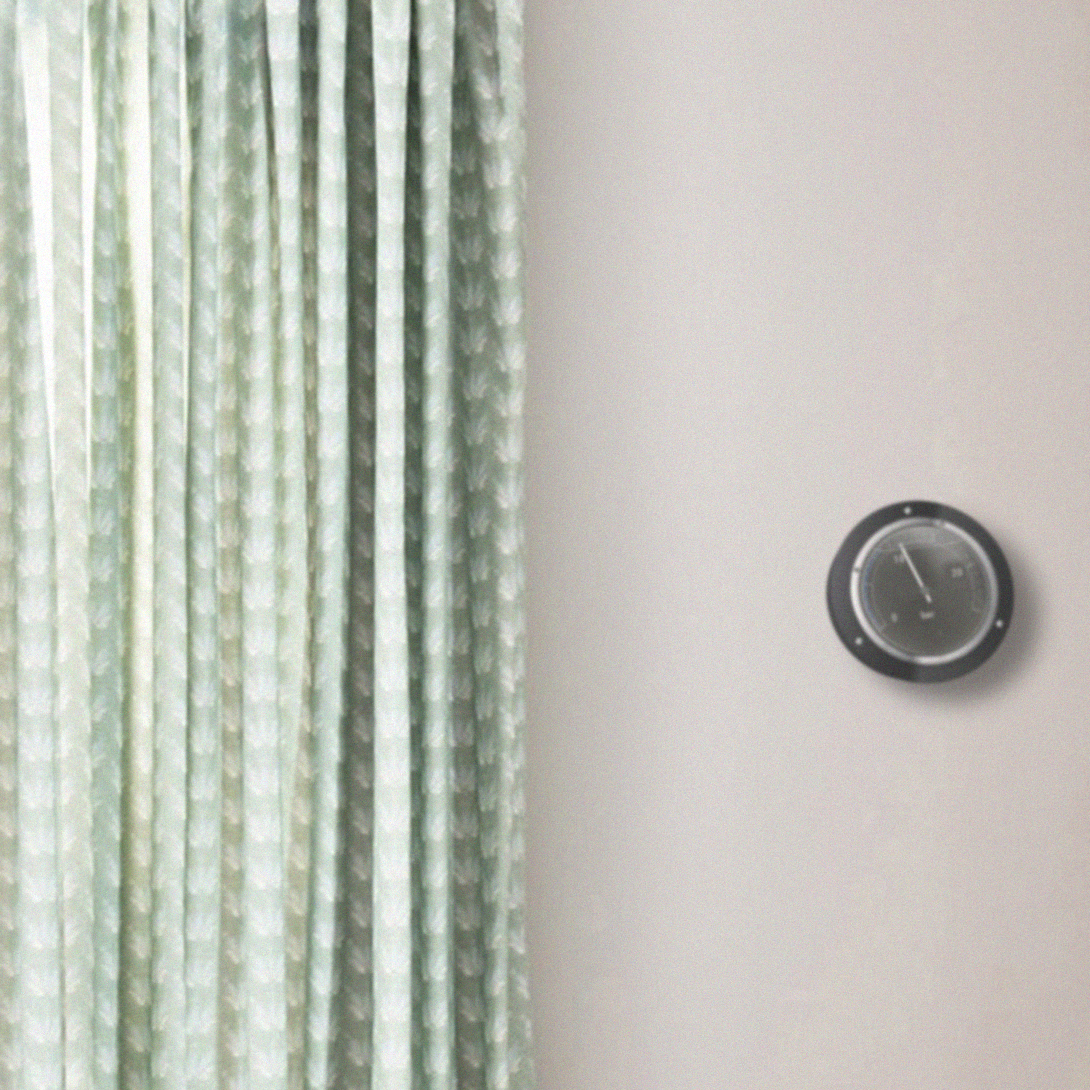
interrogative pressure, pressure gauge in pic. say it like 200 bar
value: 11 bar
